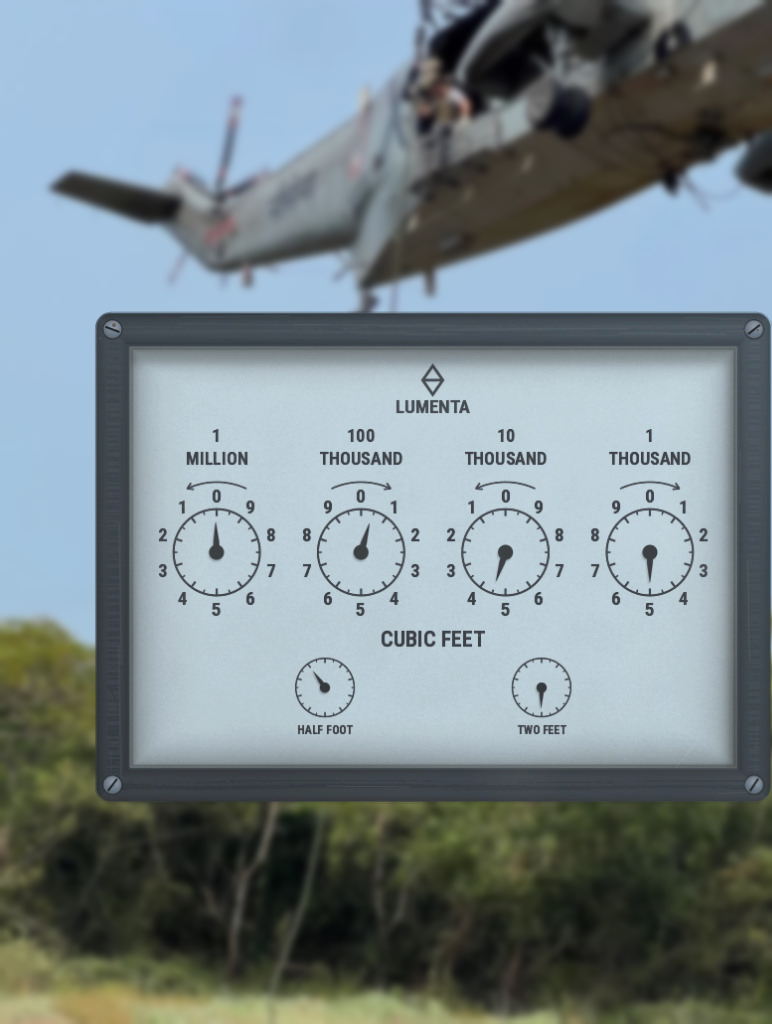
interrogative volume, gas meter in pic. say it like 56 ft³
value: 4500 ft³
